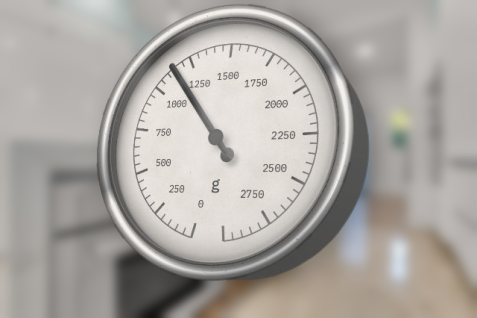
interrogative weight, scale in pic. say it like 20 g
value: 1150 g
